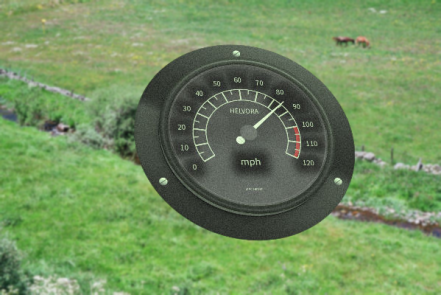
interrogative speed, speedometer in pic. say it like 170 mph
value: 85 mph
